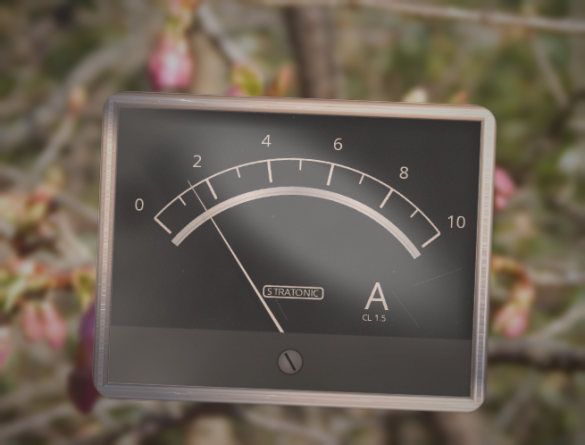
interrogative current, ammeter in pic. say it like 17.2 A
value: 1.5 A
